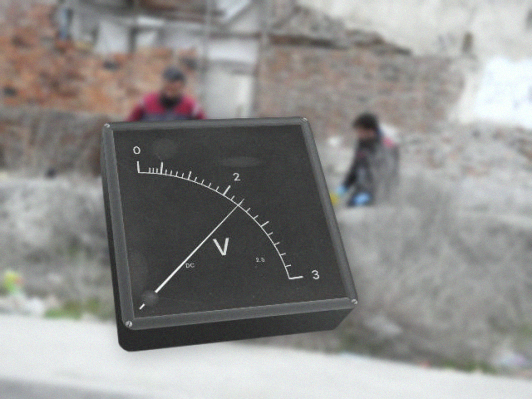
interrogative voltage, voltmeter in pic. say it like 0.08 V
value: 2.2 V
